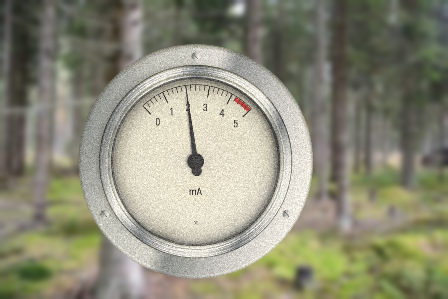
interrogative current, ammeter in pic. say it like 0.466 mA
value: 2 mA
